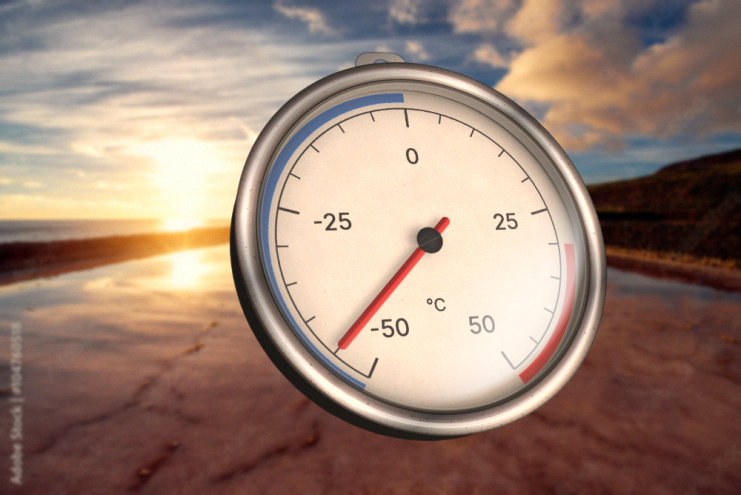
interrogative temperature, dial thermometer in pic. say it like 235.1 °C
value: -45 °C
